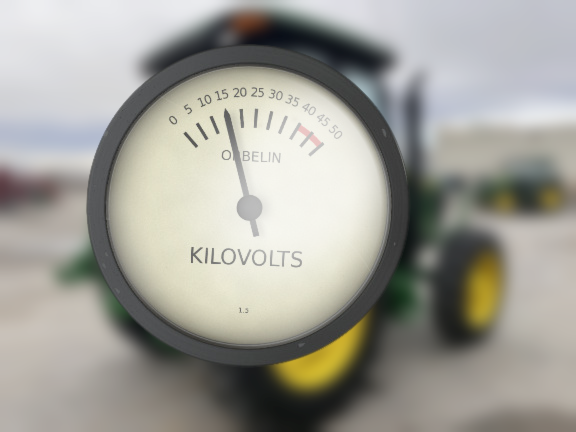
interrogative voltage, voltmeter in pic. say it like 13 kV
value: 15 kV
